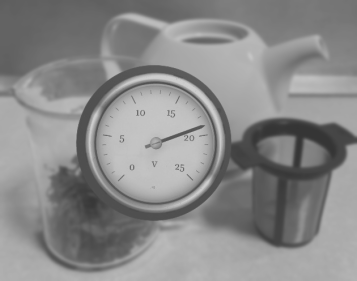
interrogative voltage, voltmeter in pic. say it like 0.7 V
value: 19 V
